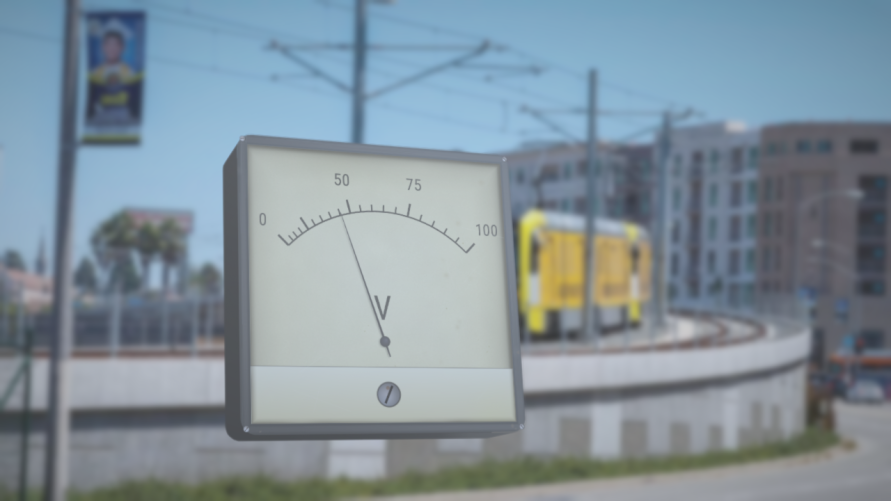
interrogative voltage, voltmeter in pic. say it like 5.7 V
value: 45 V
